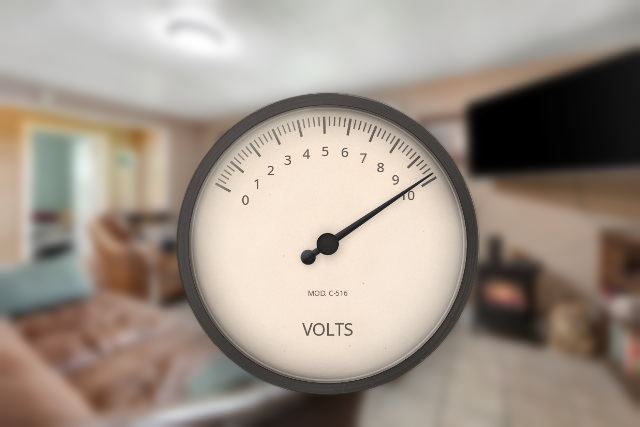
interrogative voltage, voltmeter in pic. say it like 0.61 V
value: 9.8 V
